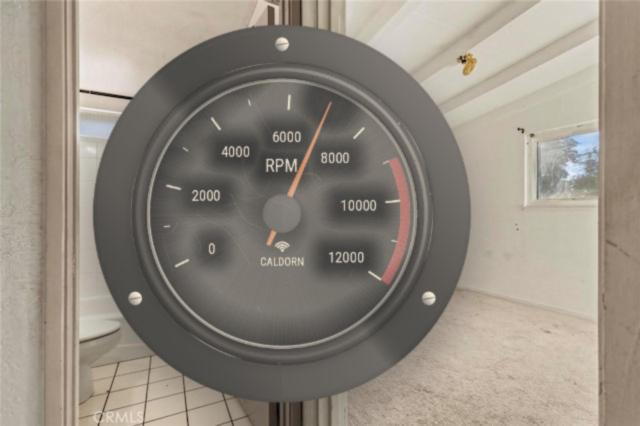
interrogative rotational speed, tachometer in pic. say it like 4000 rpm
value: 7000 rpm
